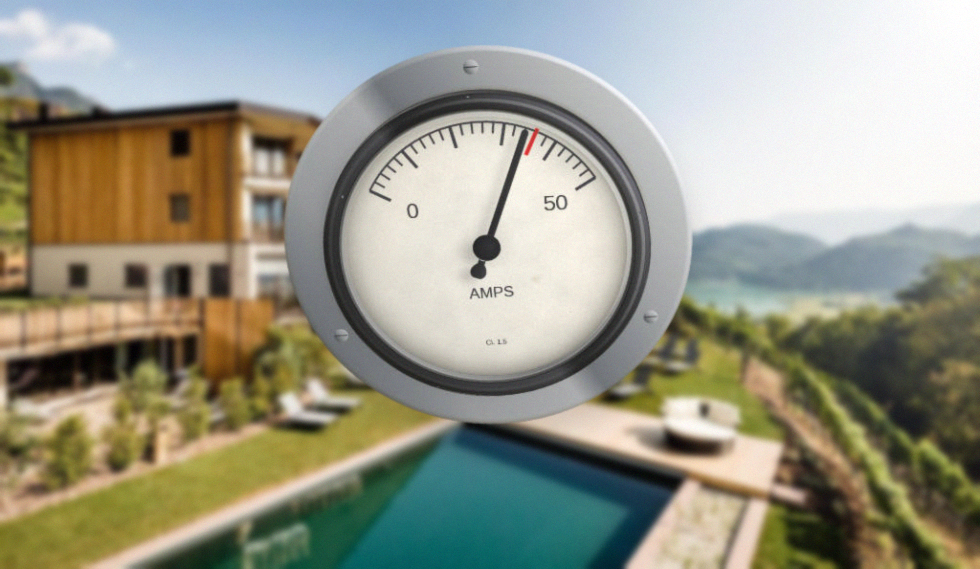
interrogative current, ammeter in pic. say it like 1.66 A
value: 34 A
